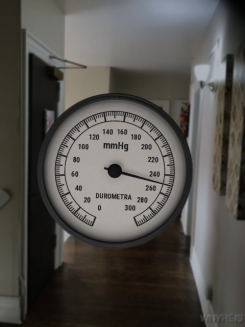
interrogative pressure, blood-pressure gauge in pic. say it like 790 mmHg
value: 250 mmHg
